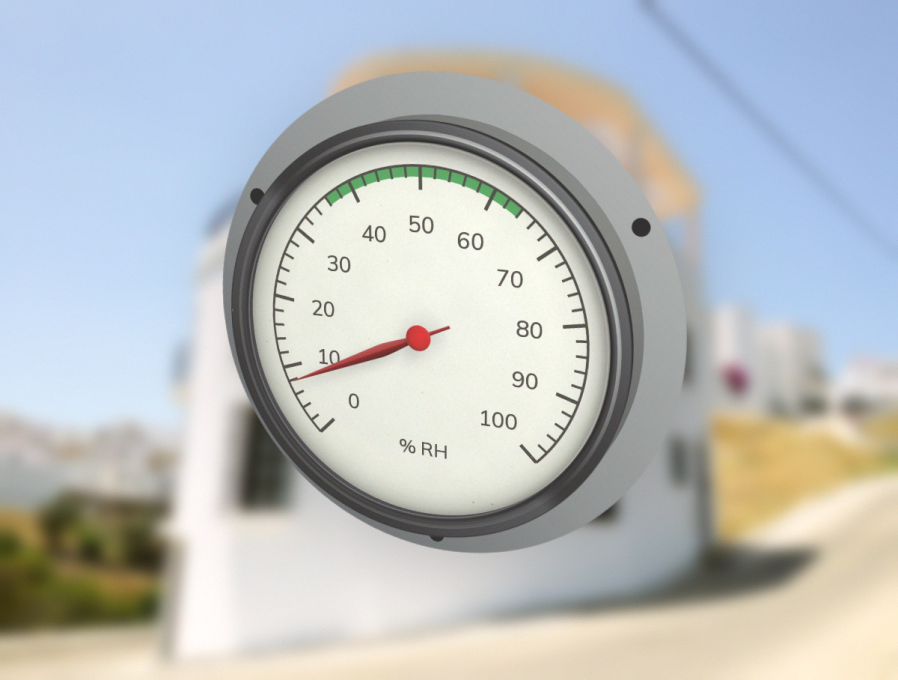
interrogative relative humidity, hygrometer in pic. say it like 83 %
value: 8 %
